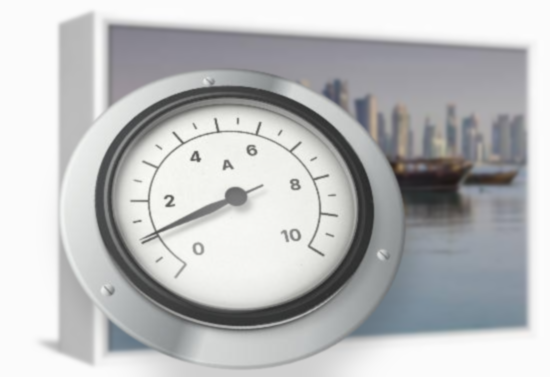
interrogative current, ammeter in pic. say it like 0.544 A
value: 1 A
